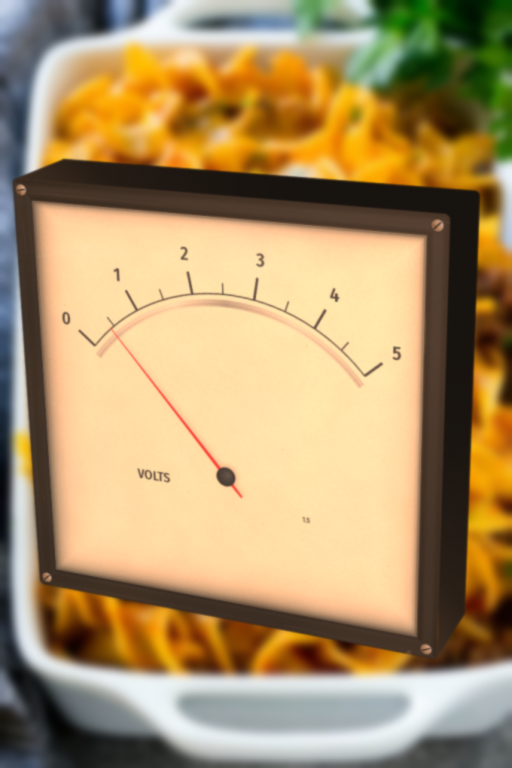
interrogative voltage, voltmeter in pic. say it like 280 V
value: 0.5 V
